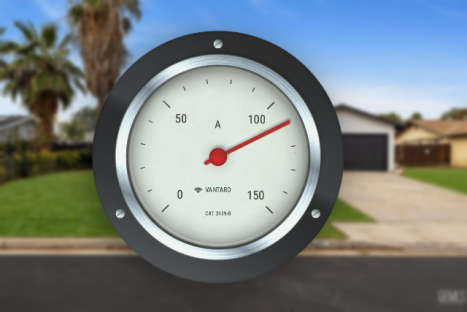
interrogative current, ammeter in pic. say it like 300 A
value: 110 A
